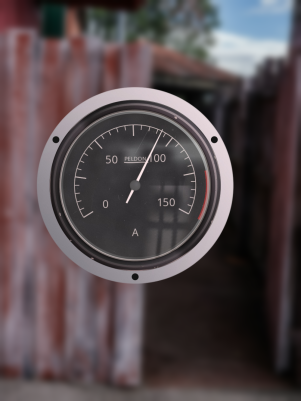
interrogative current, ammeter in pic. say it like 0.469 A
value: 92.5 A
